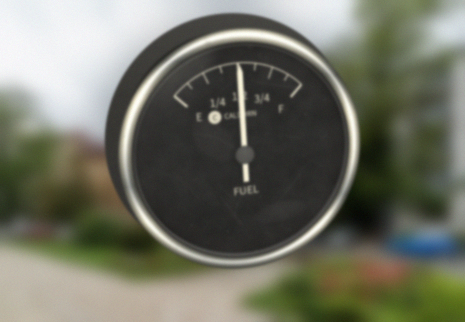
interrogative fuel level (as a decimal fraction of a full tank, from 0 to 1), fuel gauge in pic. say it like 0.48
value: 0.5
